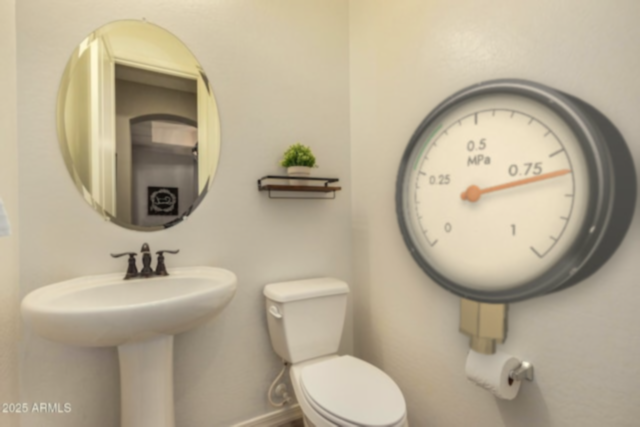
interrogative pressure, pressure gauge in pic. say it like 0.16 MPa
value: 0.8 MPa
